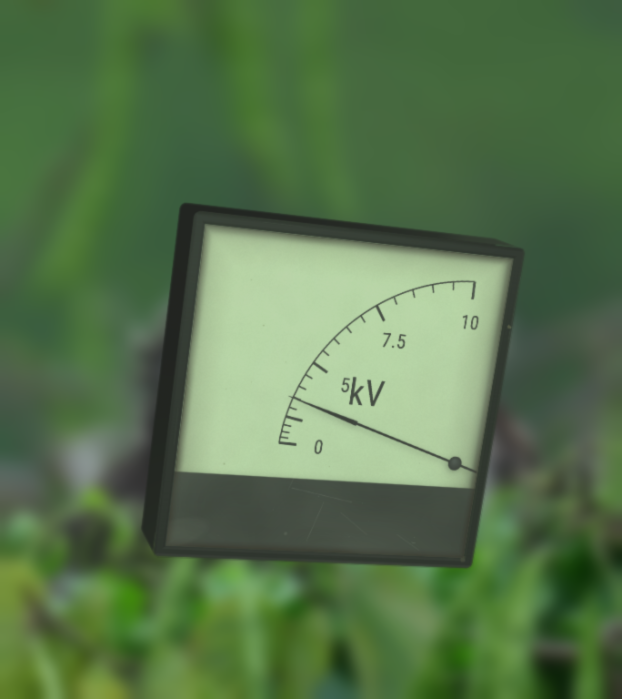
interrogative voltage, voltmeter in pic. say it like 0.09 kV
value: 3.5 kV
